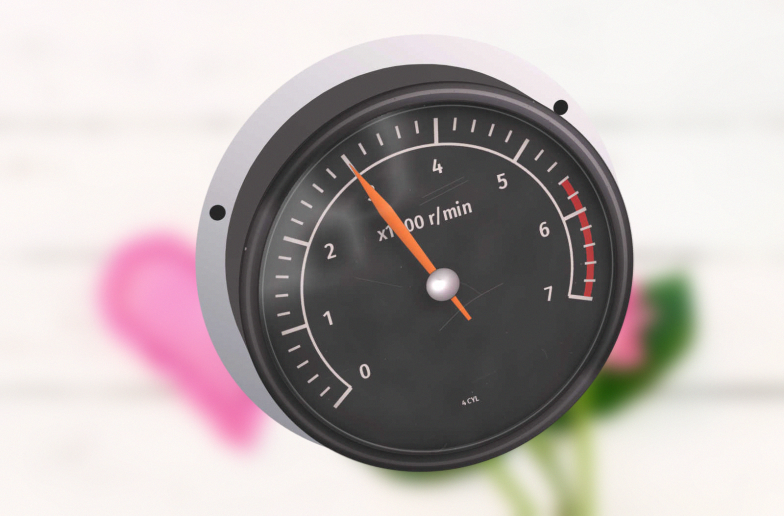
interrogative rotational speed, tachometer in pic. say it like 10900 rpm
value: 3000 rpm
